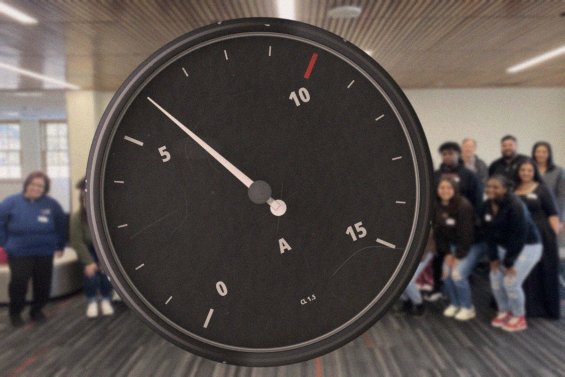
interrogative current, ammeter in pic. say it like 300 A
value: 6 A
